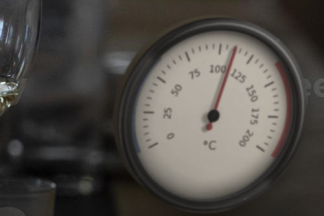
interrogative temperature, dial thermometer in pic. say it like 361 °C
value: 110 °C
